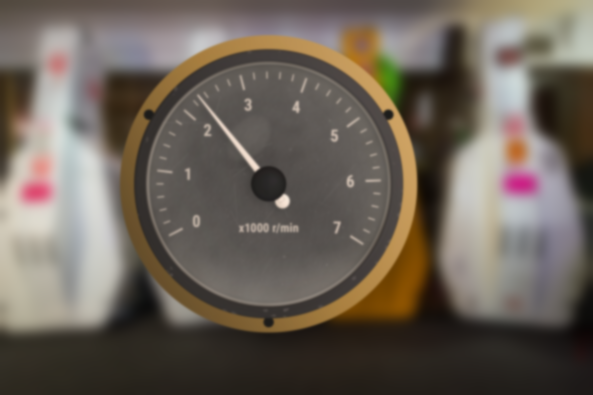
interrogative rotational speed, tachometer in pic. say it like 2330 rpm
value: 2300 rpm
